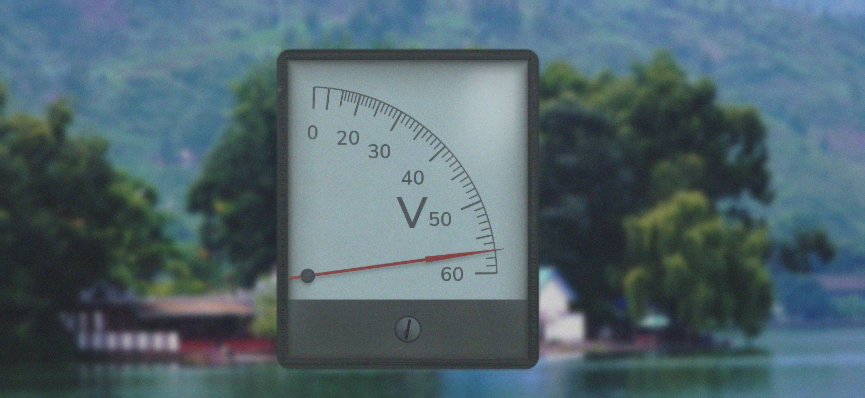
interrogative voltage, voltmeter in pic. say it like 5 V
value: 57 V
